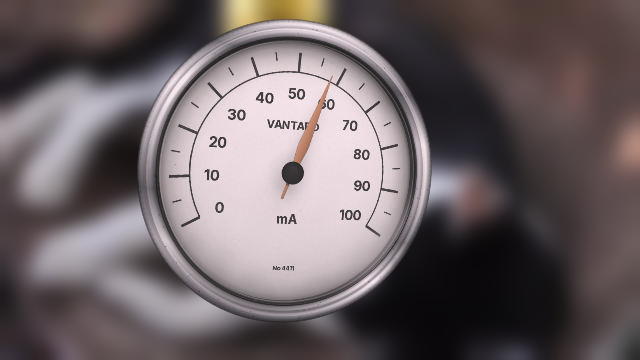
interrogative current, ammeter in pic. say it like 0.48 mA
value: 57.5 mA
